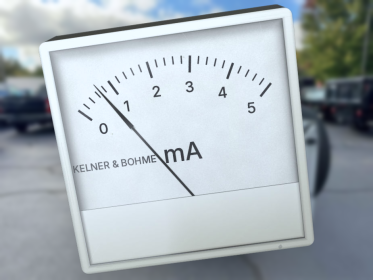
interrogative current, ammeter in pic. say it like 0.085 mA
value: 0.7 mA
